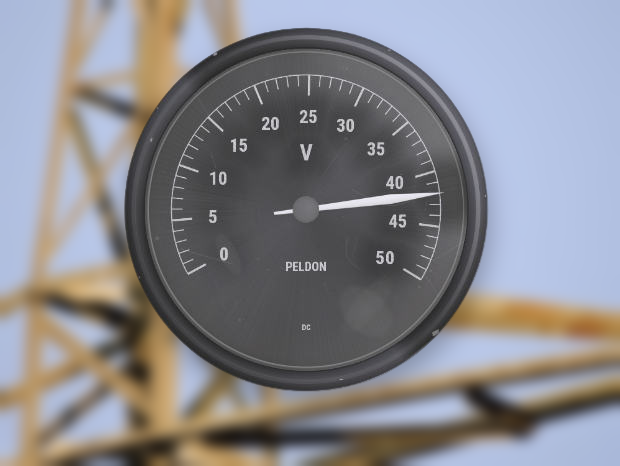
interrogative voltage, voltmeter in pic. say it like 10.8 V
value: 42 V
